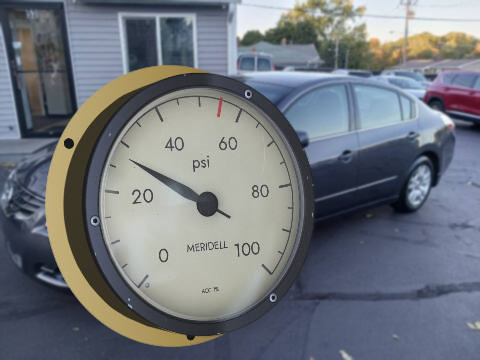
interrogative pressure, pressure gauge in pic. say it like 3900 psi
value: 27.5 psi
